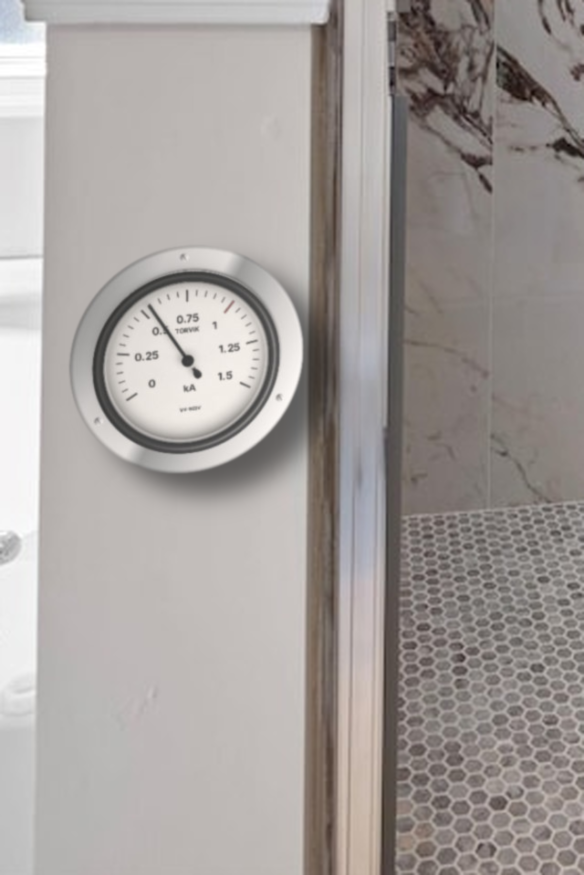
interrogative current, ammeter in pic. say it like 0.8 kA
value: 0.55 kA
